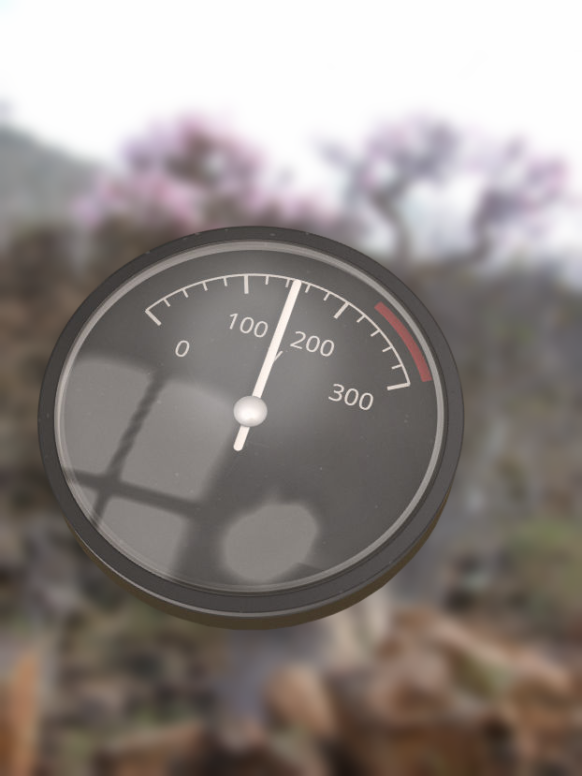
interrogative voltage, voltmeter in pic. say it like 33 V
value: 150 V
